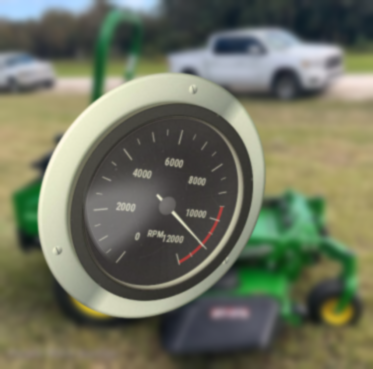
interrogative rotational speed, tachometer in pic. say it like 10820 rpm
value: 11000 rpm
